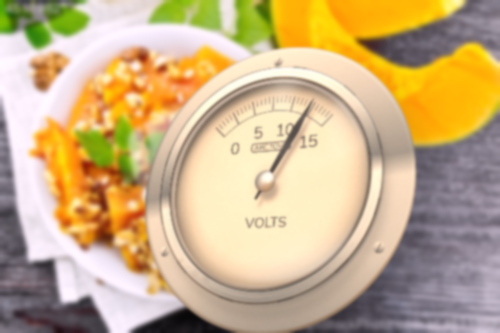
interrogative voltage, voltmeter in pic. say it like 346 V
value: 12.5 V
